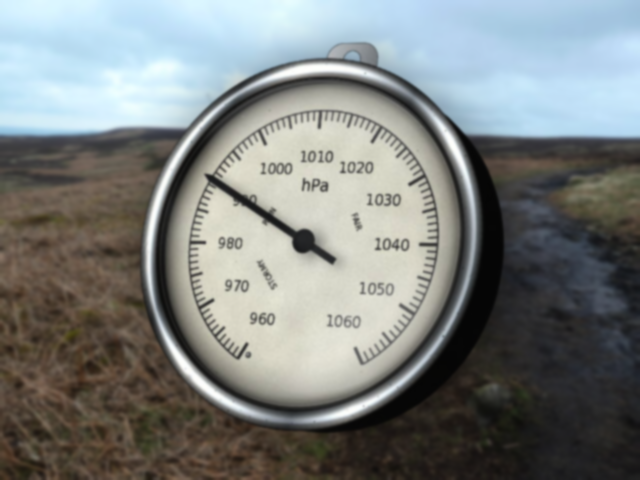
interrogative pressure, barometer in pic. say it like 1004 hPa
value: 990 hPa
